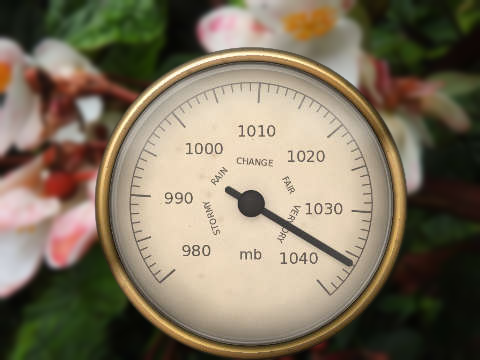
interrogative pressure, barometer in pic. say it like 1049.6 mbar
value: 1036 mbar
